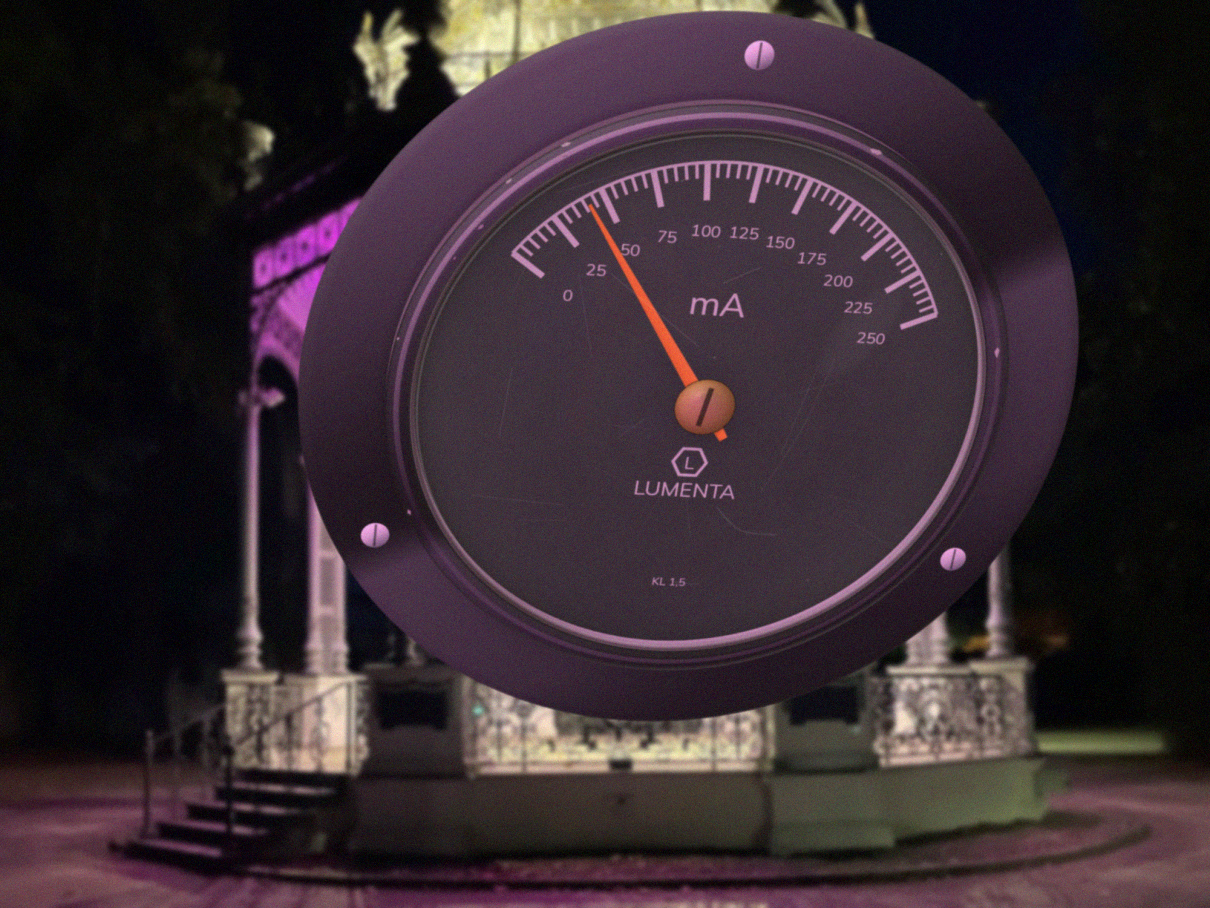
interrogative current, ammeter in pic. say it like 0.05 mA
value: 42.5 mA
